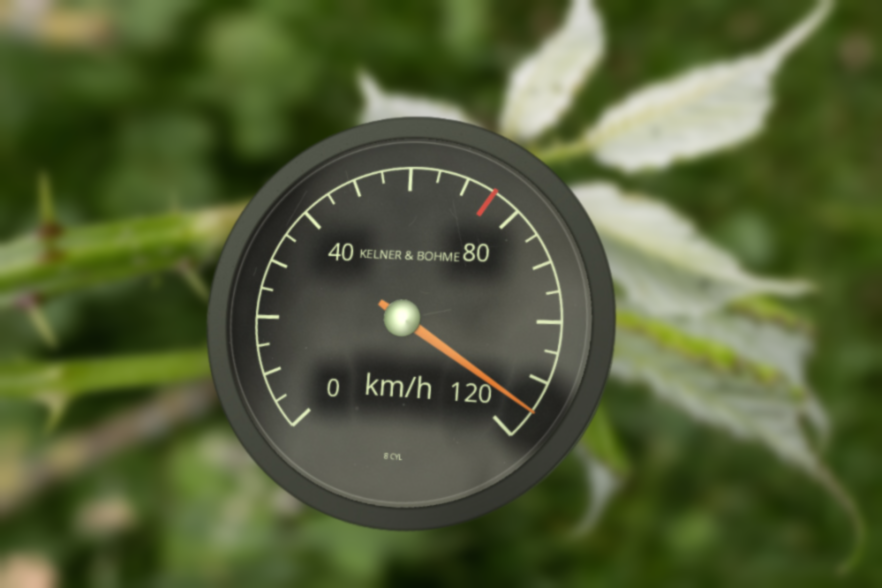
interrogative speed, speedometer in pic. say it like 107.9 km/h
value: 115 km/h
